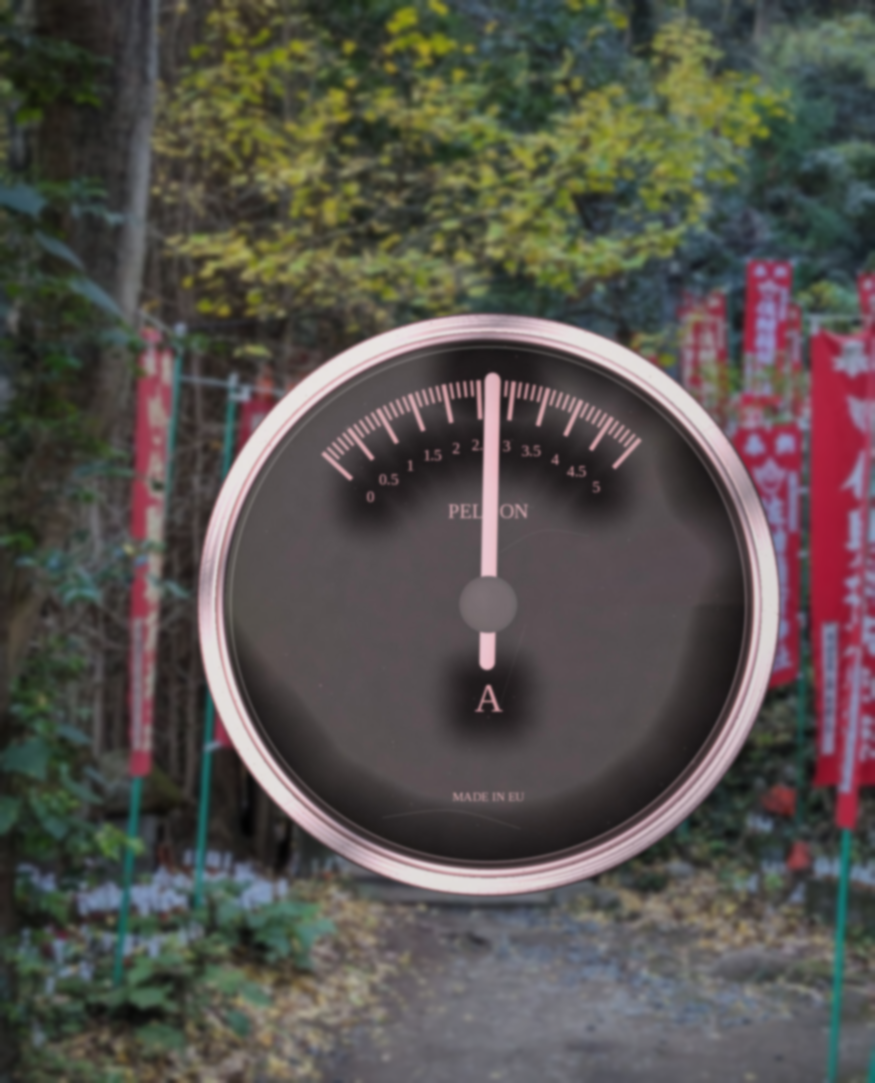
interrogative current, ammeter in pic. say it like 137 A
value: 2.7 A
